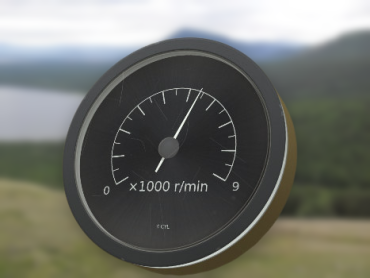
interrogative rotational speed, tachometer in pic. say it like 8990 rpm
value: 5500 rpm
